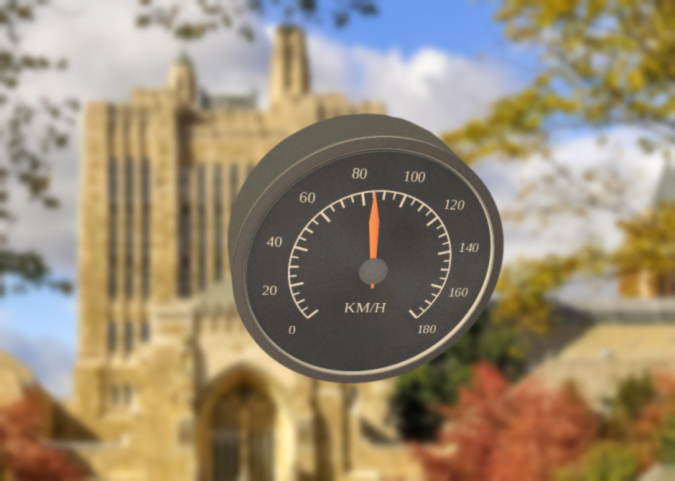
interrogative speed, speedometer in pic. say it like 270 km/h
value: 85 km/h
